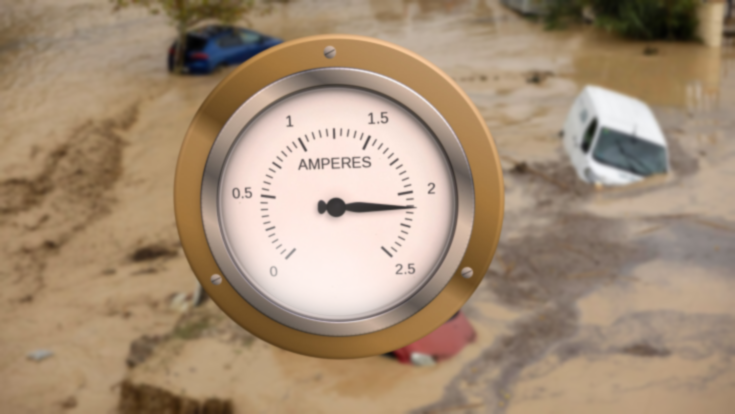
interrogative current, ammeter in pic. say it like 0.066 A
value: 2.1 A
